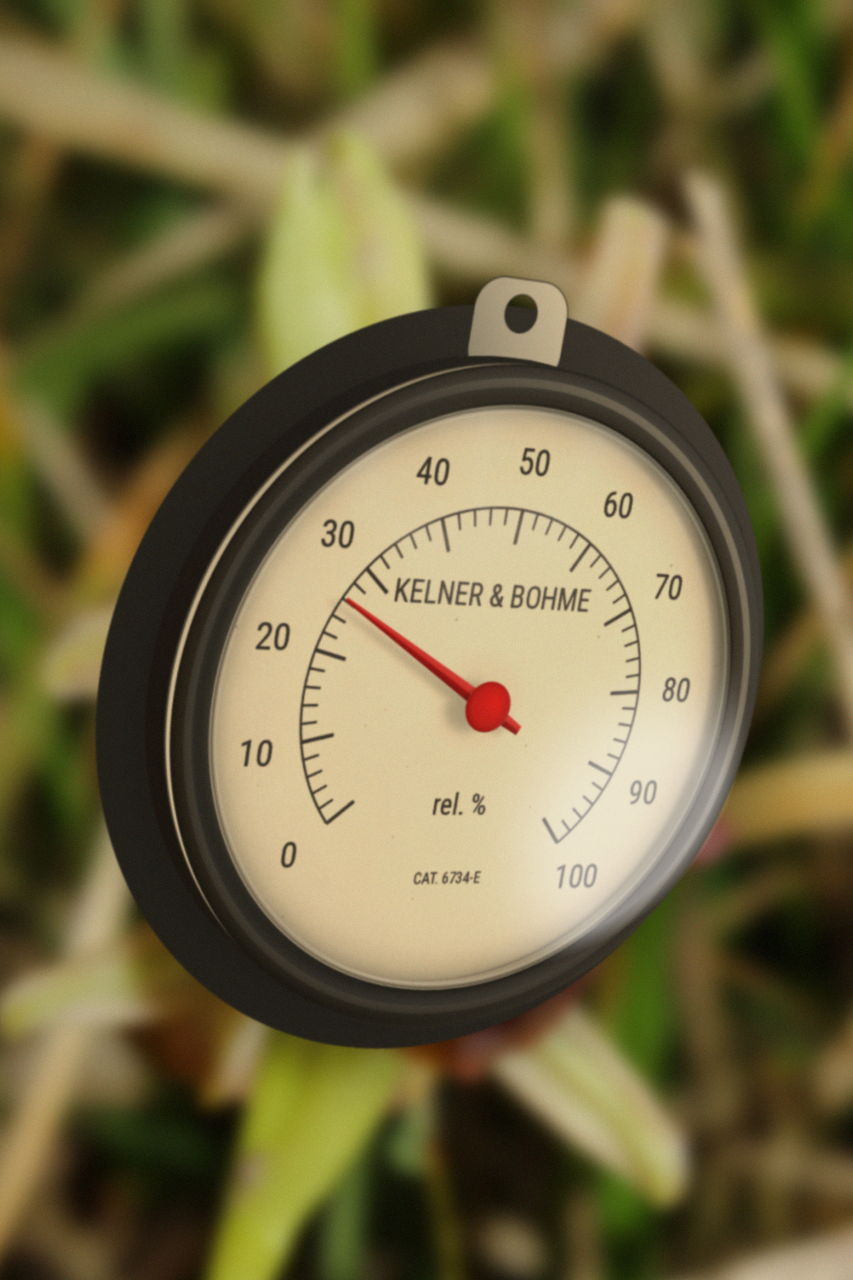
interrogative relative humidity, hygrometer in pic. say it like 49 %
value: 26 %
